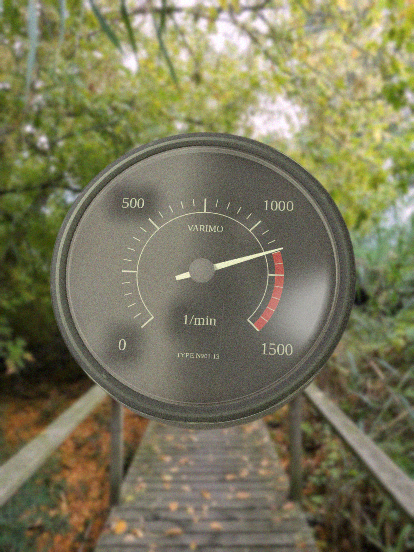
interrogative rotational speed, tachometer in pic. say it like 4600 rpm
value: 1150 rpm
